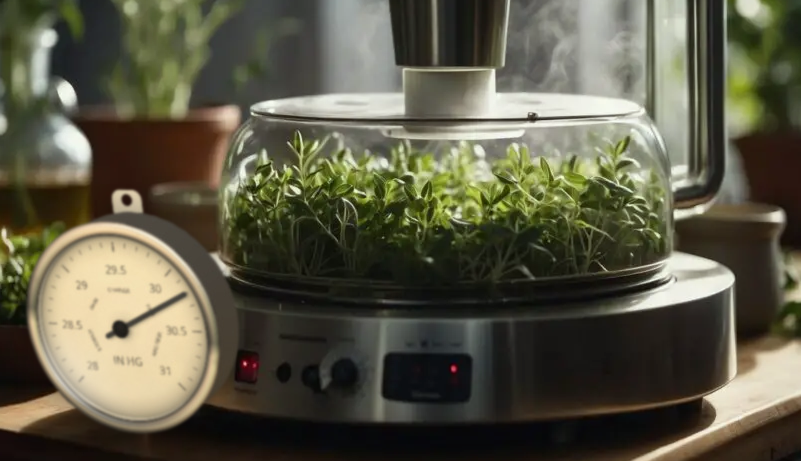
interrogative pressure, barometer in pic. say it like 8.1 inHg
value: 30.2 inHg
